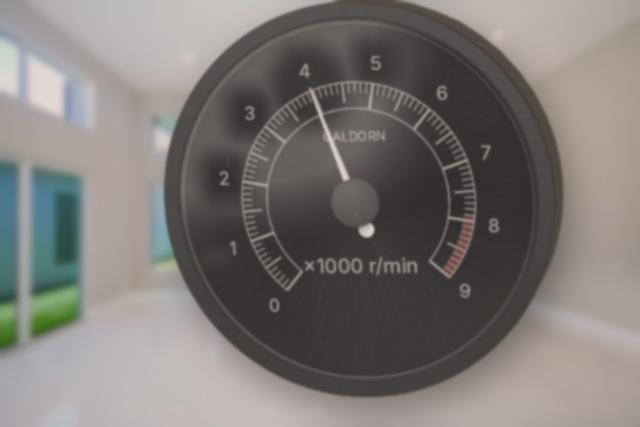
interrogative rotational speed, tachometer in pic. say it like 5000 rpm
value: 4000 rpm
